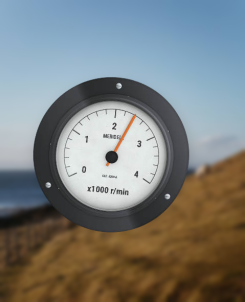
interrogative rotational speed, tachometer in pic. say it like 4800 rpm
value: 2400 rpm
